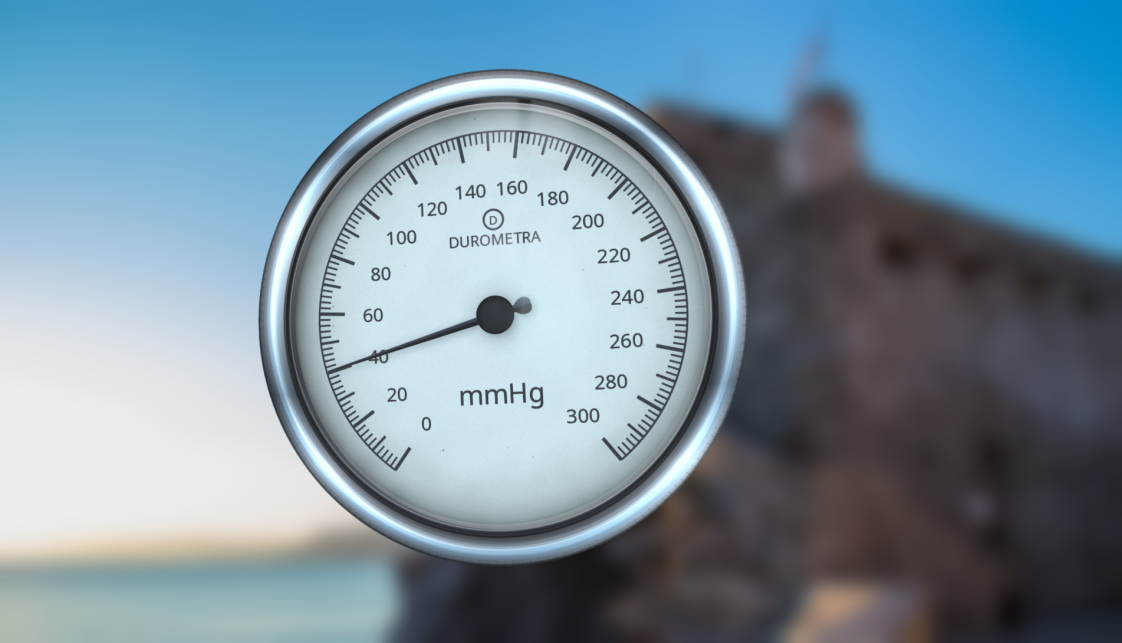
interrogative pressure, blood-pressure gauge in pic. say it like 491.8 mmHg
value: 40 mmHg
